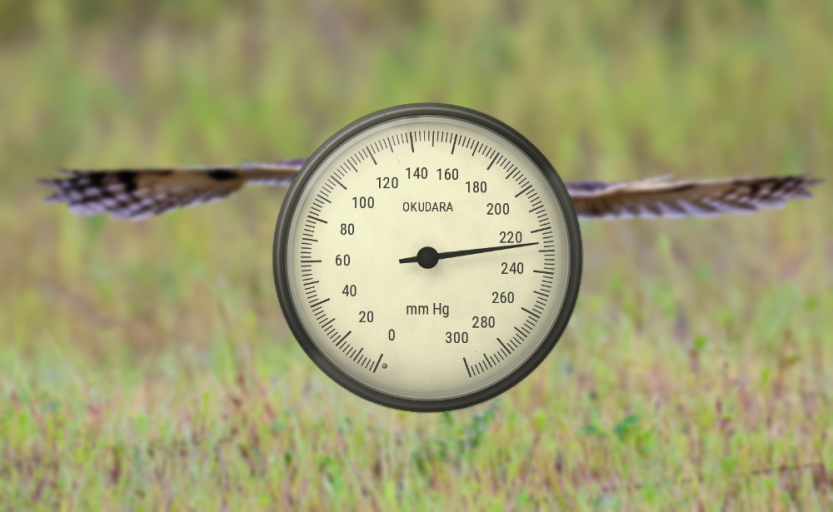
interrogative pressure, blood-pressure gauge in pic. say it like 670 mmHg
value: 226 mmHg
